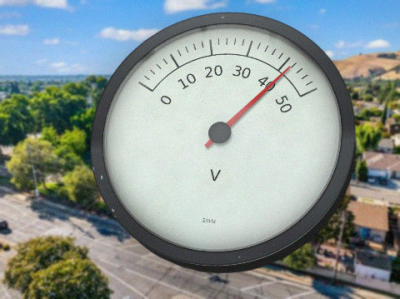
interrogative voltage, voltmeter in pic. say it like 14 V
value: 42 V
